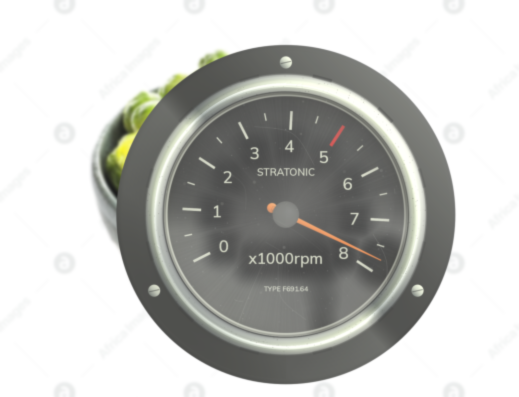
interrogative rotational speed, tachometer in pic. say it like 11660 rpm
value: 7750 rpm
